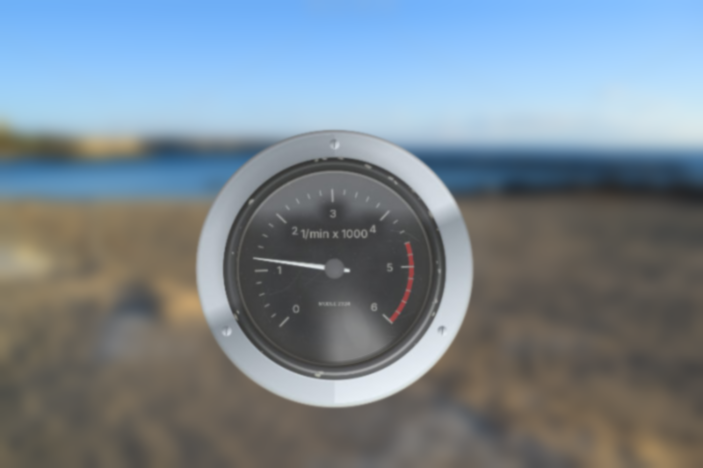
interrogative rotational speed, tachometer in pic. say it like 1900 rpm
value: 1200 rpm
